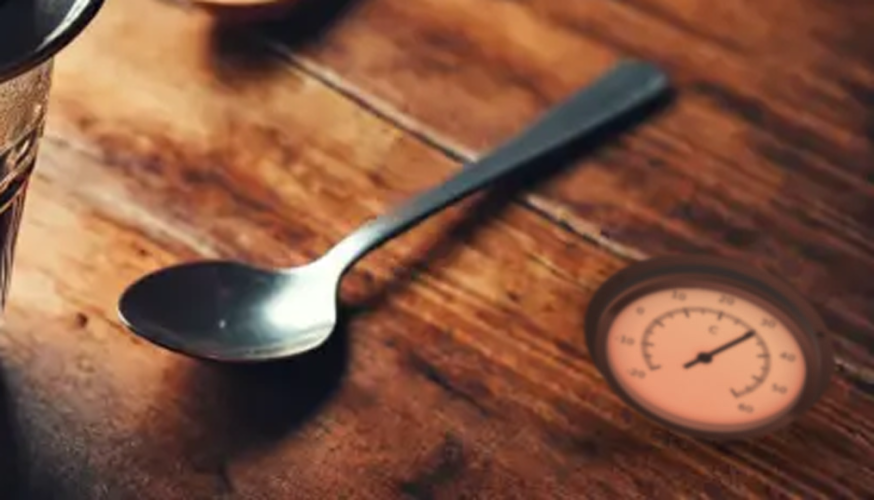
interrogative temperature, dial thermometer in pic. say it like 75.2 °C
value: 30 °C
